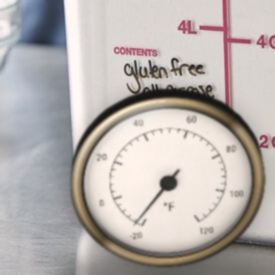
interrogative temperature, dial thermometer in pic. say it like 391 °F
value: -16 °F
